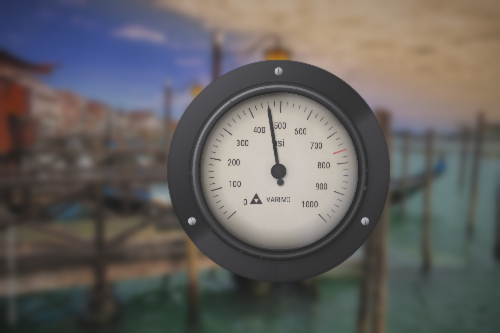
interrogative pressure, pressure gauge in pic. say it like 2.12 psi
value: 460 psi
